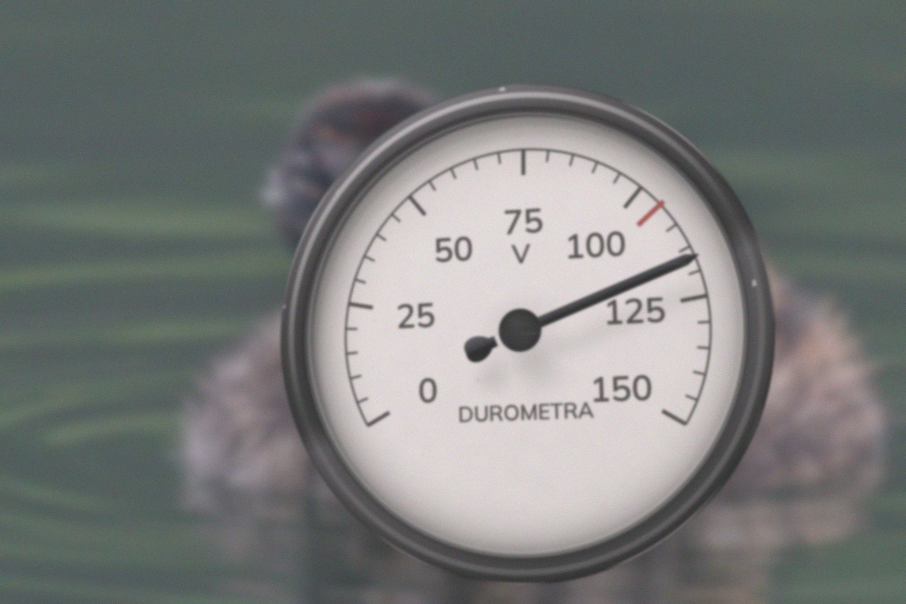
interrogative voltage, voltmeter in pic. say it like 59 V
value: 117.5 V
